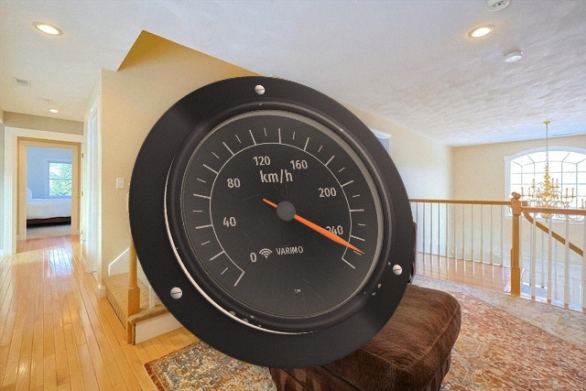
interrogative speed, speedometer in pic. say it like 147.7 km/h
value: 250 km/h
